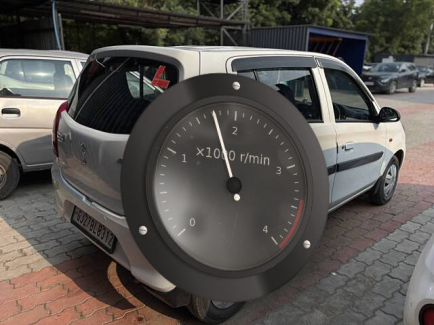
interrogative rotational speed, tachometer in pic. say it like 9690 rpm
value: 1700 rpm
